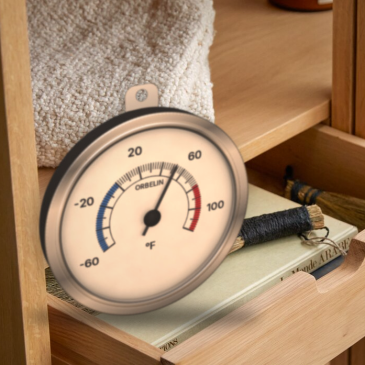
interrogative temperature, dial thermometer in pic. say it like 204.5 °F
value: 50 °F
